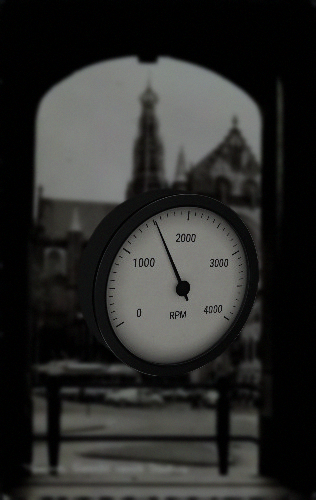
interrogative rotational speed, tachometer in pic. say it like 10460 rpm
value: 1500 rpm
